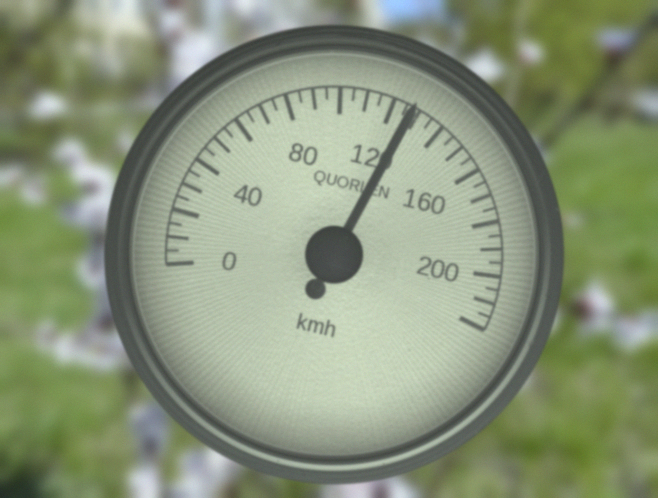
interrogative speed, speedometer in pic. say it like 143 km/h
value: 127.5 km/h
